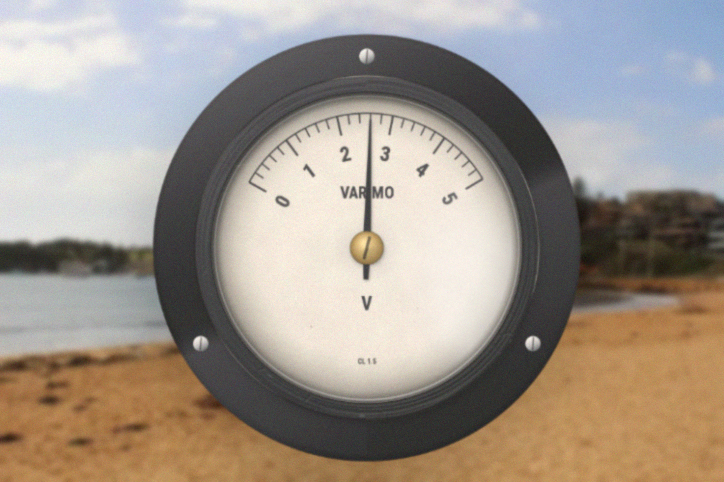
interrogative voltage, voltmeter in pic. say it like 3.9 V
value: 2.6 V
